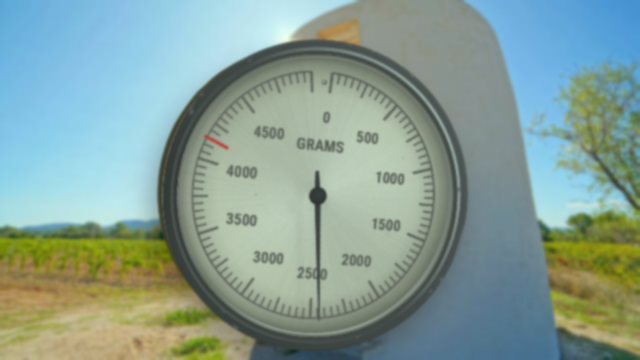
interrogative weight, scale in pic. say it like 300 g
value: 2450 g
